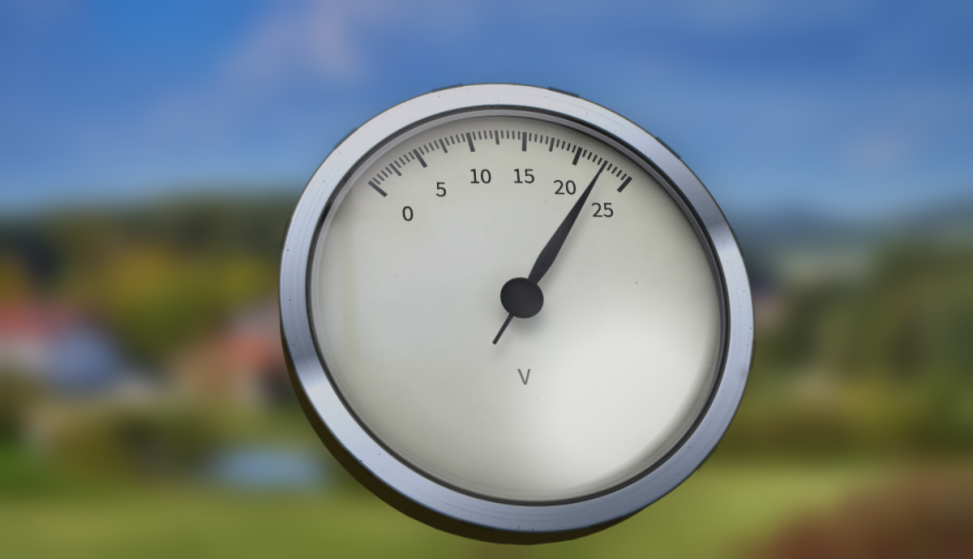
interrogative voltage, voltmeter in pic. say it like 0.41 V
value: 22.5 V
